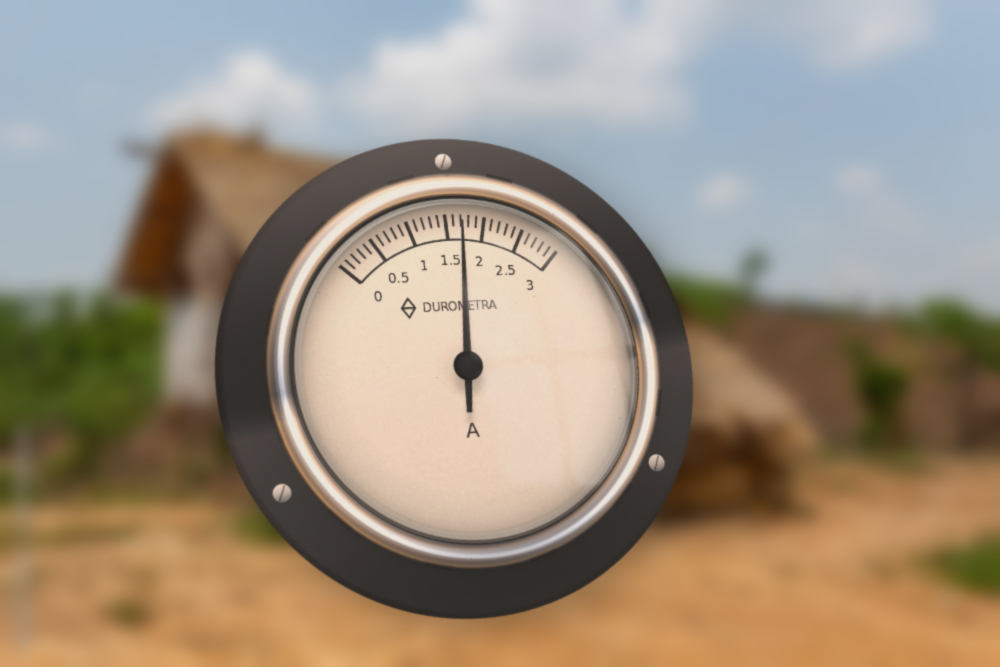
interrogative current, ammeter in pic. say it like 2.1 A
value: 1.7 A
